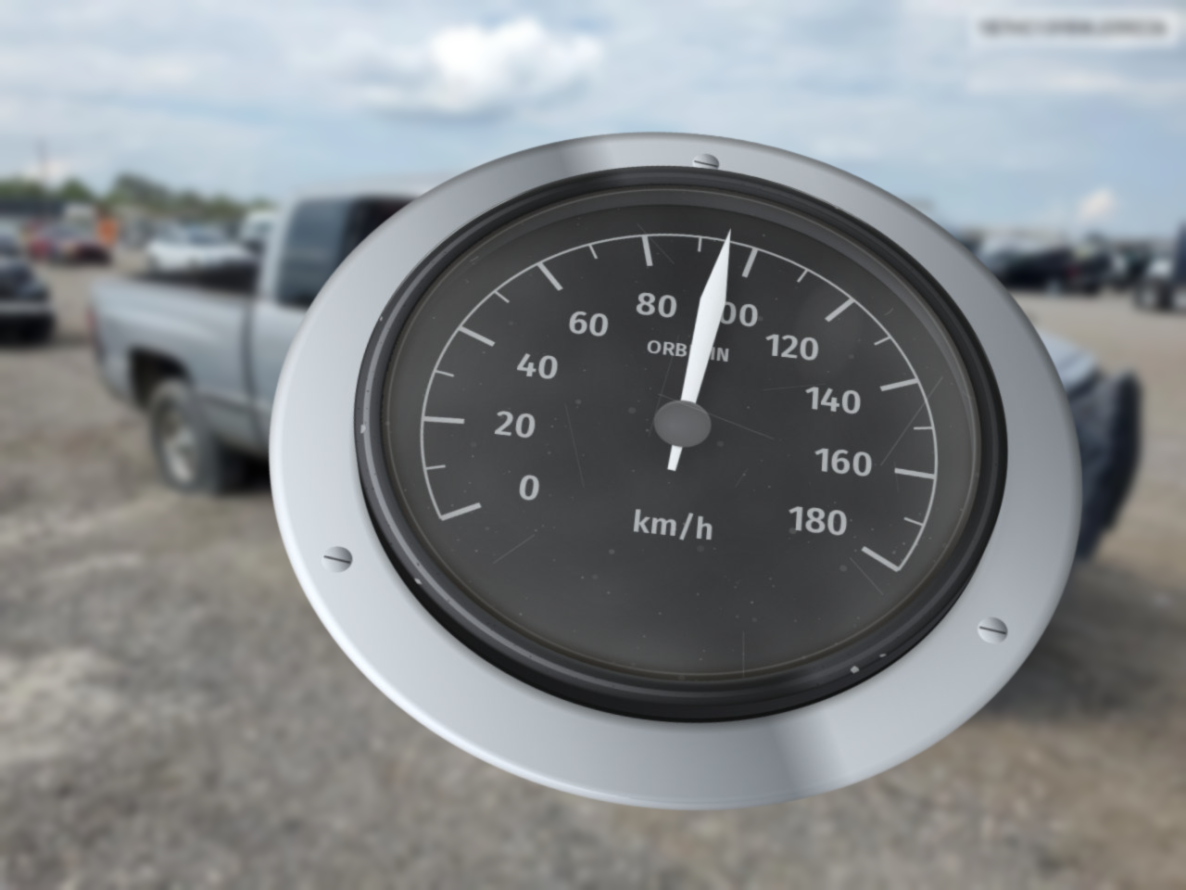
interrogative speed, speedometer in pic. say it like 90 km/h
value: 95 km/h
